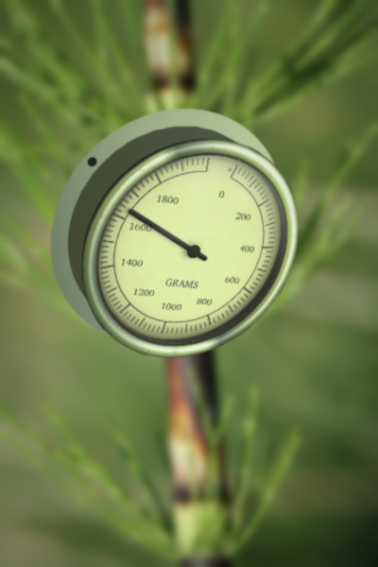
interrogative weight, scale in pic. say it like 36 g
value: 1640 g
